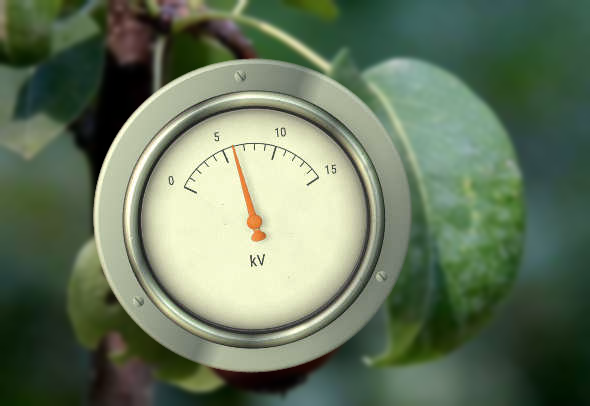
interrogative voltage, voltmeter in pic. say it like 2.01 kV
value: 6 kV
